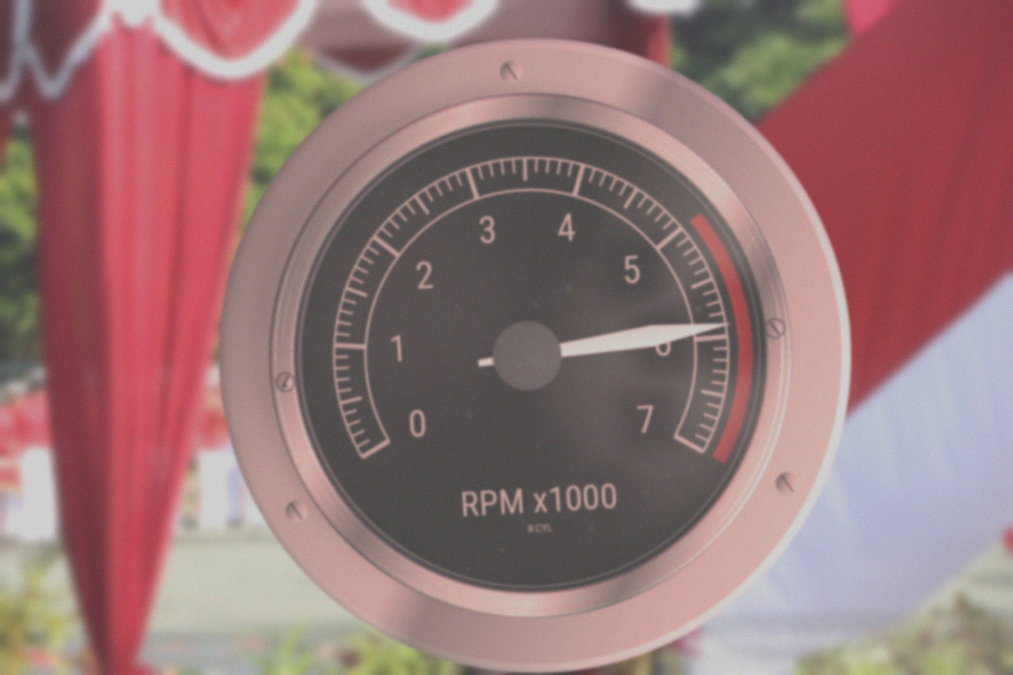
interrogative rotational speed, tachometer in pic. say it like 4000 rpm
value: 5900 rpm
